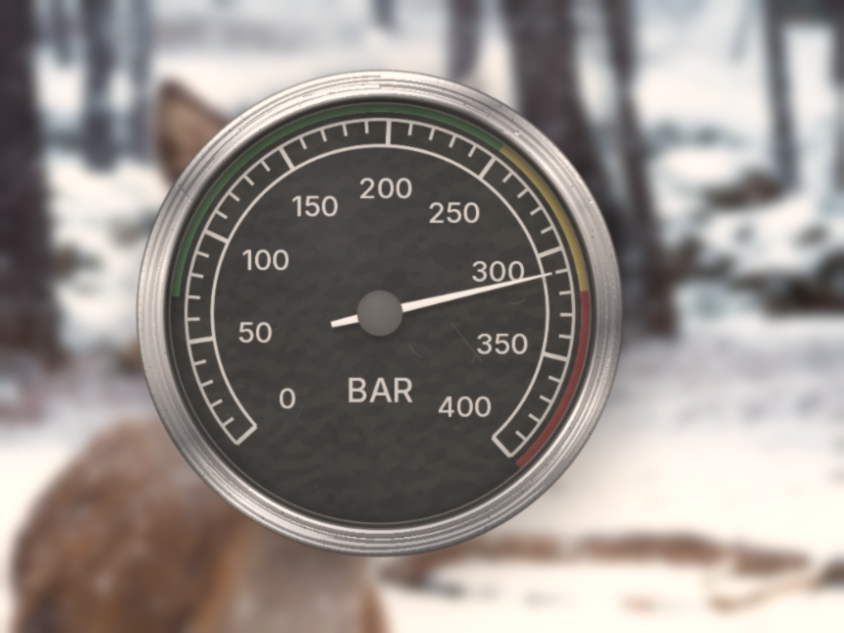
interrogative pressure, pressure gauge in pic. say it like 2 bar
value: 310 bar
